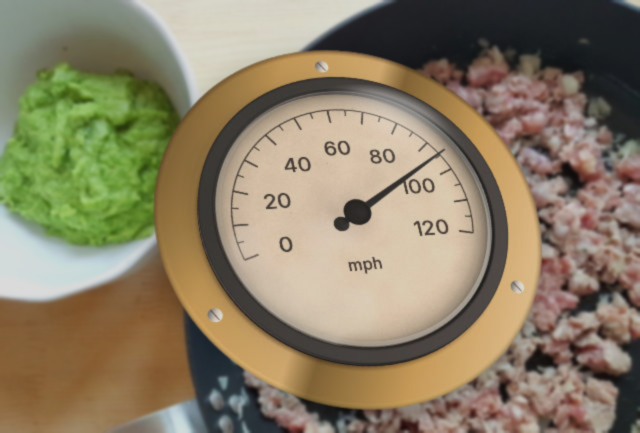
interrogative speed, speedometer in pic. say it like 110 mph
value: 95 mph
